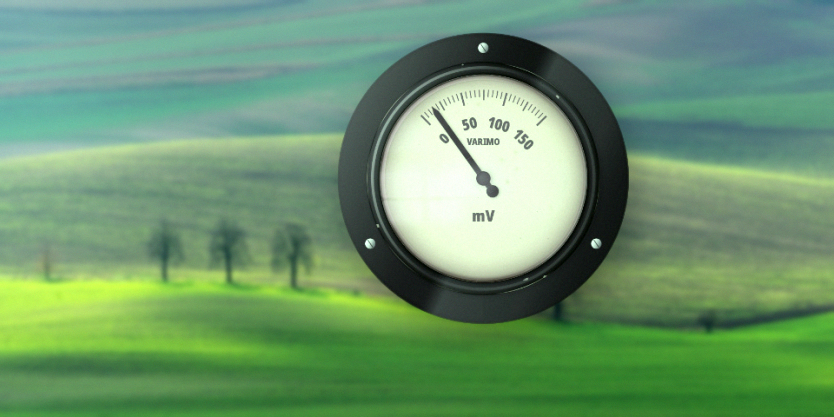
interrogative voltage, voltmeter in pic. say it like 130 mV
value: 15 mV
